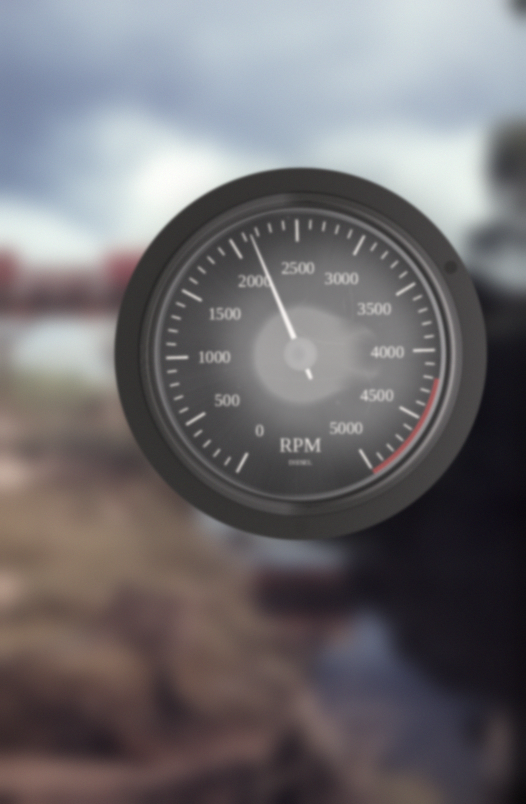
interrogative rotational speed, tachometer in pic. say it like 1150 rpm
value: 2150 rpm
